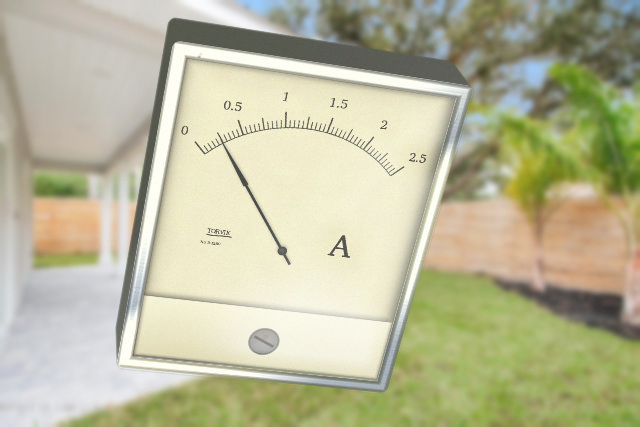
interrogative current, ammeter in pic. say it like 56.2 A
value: 0.25 A
